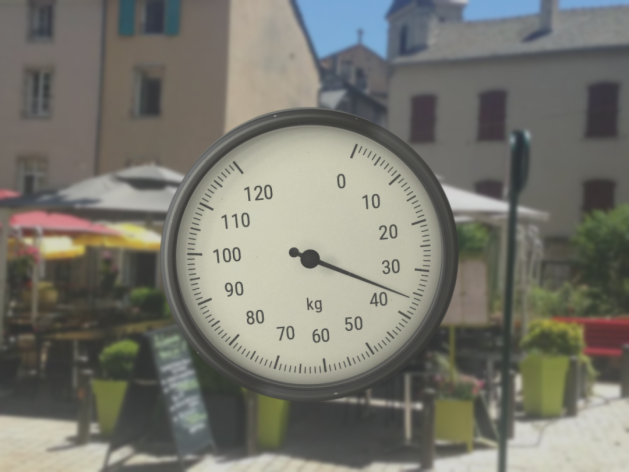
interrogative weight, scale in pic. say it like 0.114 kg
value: 36 kg
